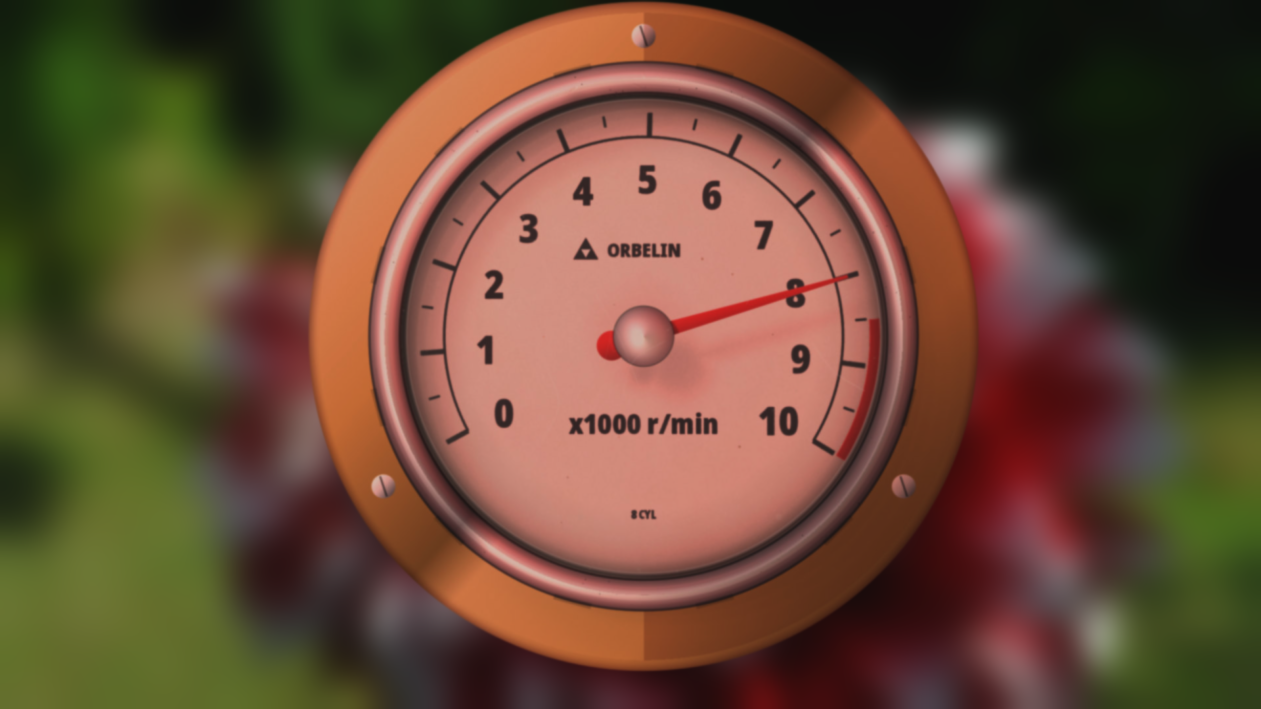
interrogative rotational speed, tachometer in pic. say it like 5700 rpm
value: 8000 rpm
